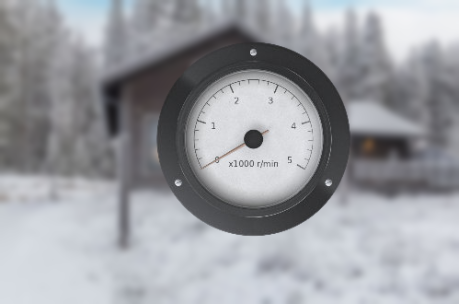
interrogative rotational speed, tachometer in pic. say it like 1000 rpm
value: 0 rpm
